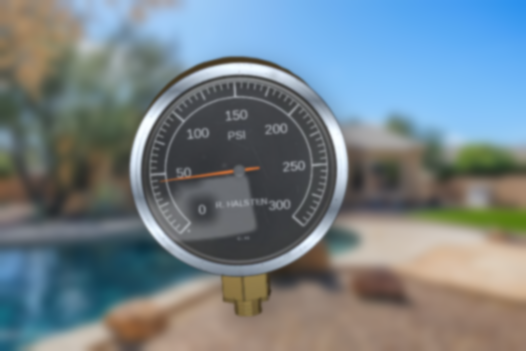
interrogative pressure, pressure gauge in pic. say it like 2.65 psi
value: 45 psi
